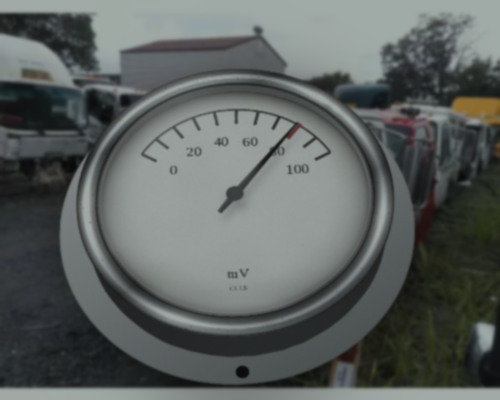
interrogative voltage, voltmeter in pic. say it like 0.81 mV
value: 80 mV
